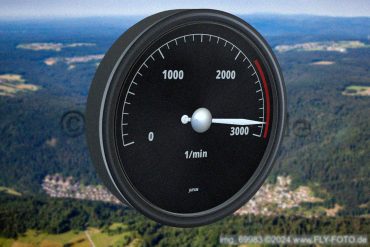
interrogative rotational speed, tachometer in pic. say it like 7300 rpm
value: 2850 rpm
